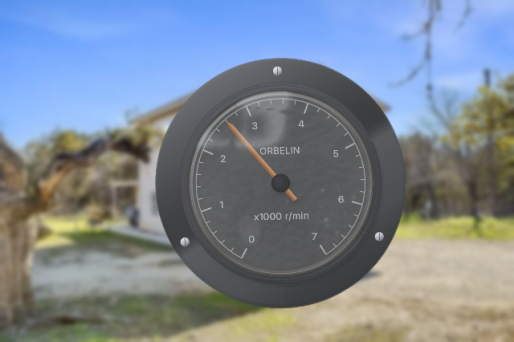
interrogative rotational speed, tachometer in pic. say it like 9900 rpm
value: 2600 rpm
